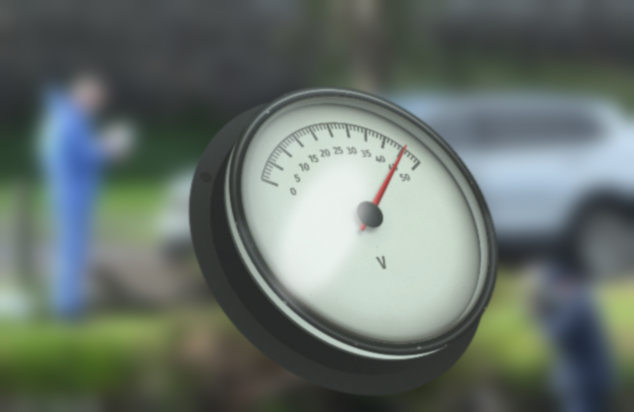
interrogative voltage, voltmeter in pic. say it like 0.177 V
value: 45 V
